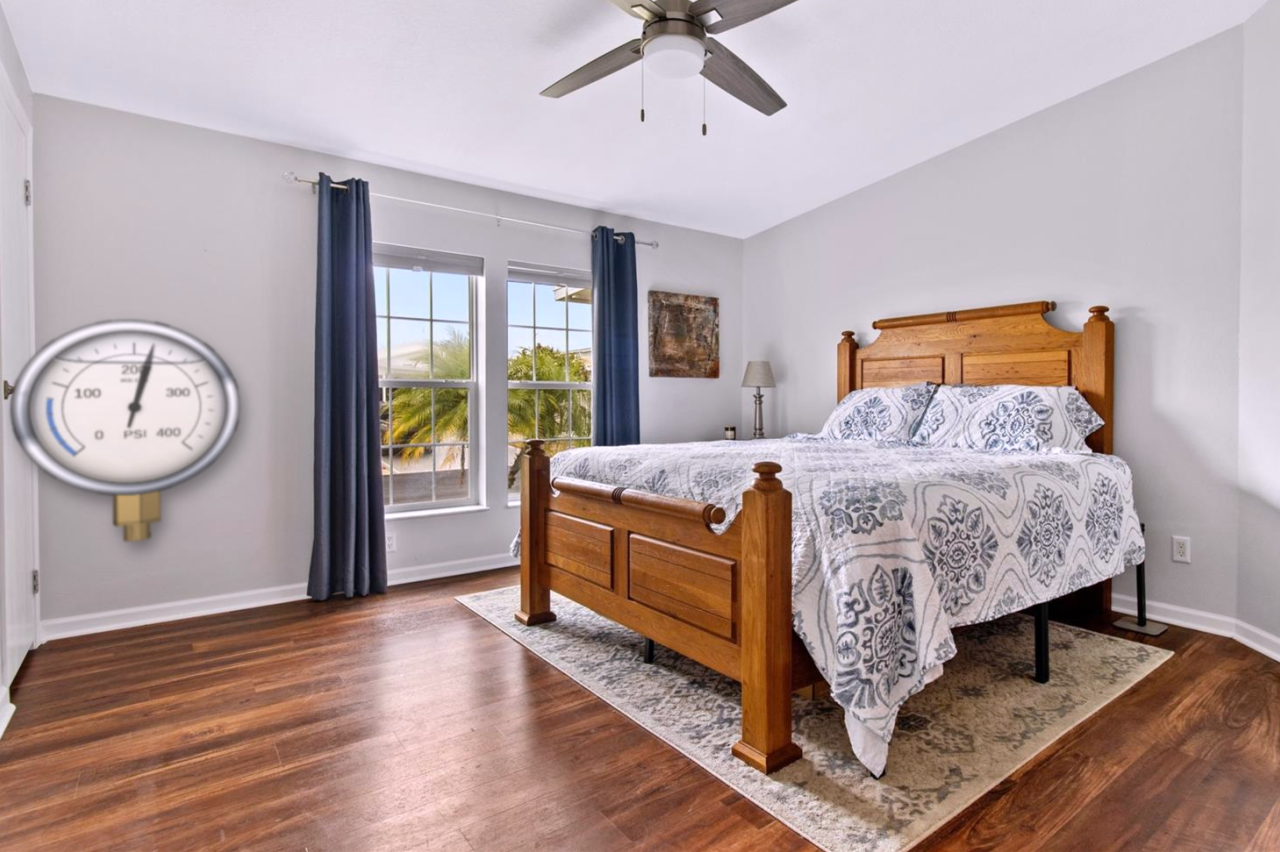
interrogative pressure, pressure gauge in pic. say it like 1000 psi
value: 220 psi
